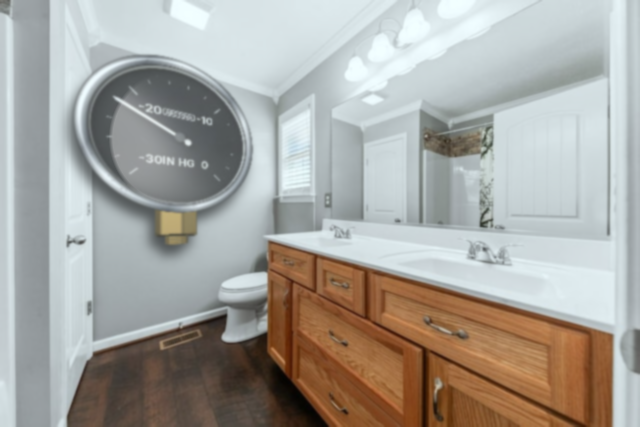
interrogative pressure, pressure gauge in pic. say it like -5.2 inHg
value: -22 inHg
